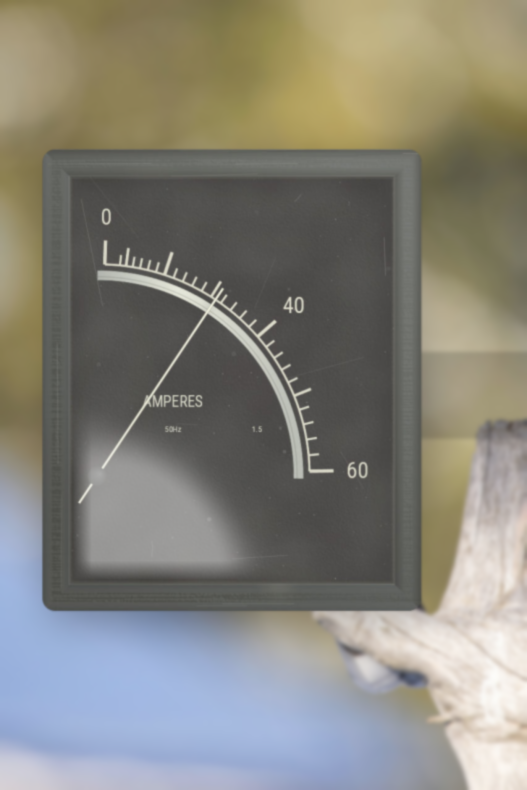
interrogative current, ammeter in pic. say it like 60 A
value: 31 A
